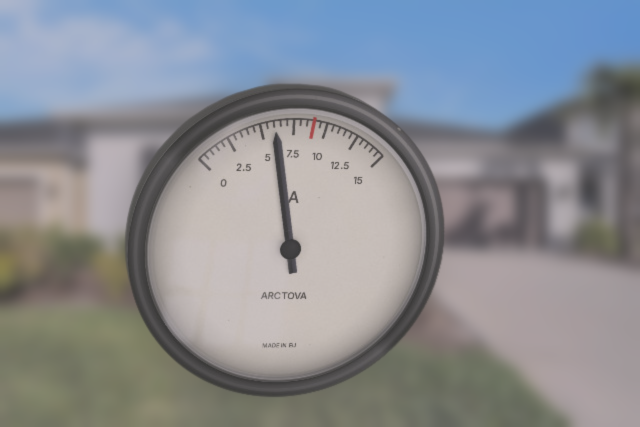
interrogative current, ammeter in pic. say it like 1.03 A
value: 6 A
